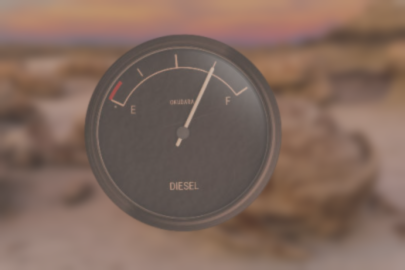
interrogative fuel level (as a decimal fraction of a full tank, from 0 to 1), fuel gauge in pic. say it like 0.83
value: 0.75
